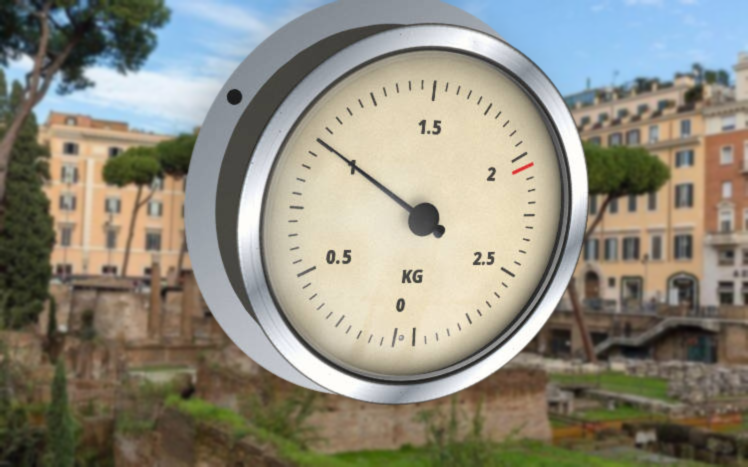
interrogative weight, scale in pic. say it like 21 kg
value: 1 kg
